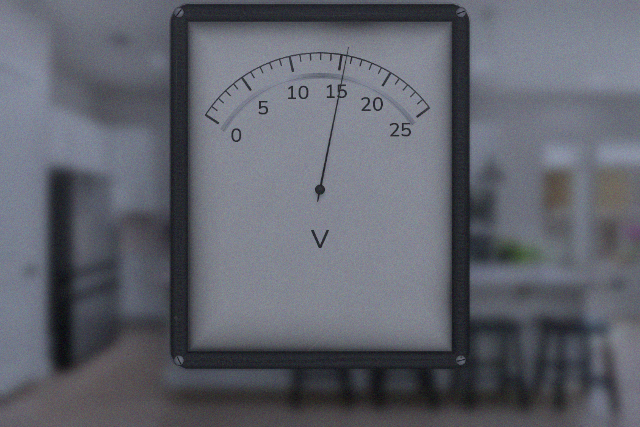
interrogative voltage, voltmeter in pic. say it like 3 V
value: 15.5 V
